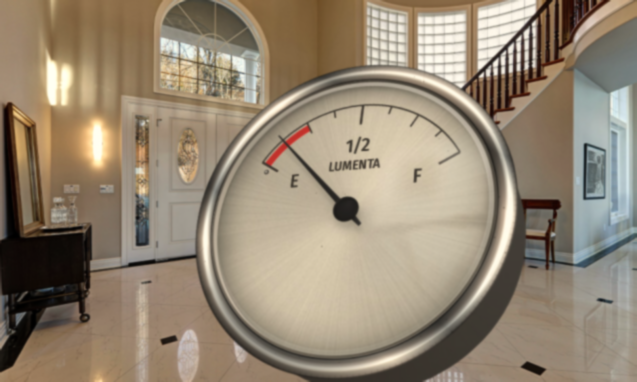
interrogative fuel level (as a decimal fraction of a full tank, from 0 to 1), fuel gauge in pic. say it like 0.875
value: 0.125
